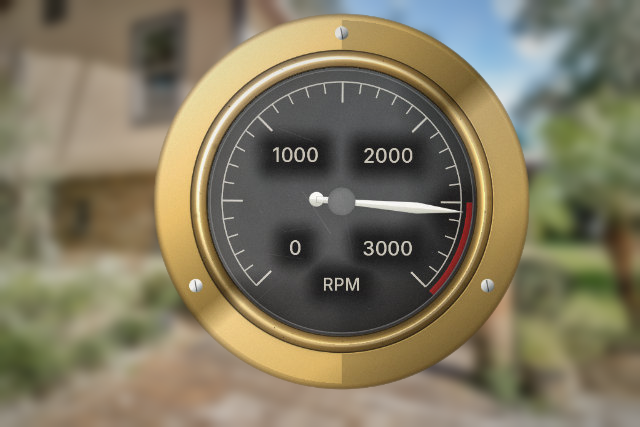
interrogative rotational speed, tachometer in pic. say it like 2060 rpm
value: 2550 rpm
